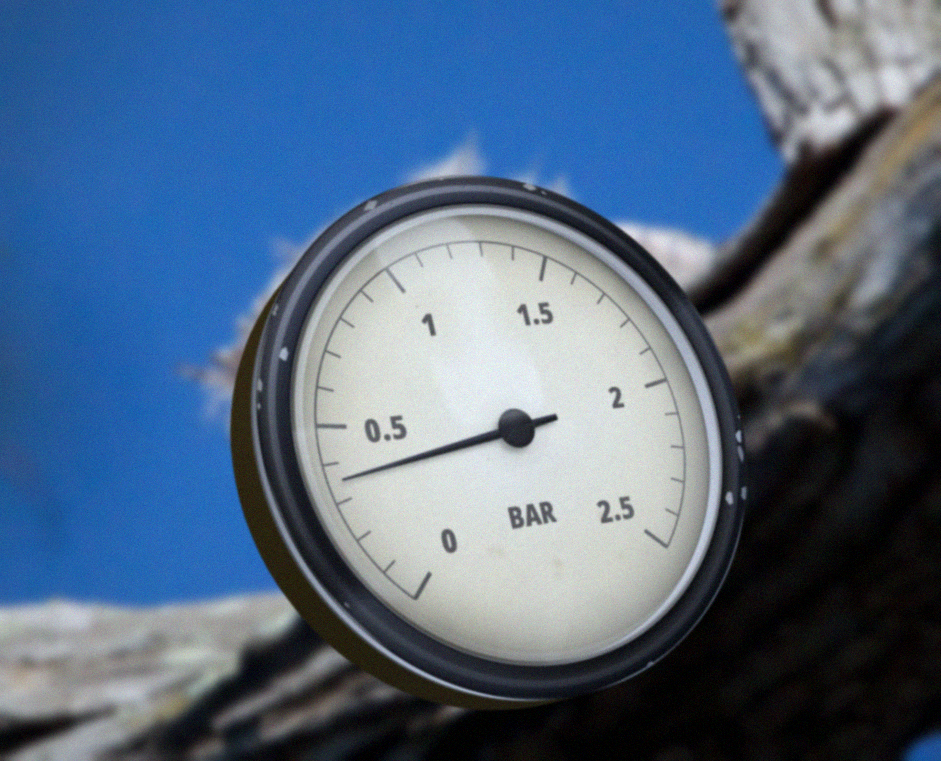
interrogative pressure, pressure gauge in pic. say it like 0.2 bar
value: 0.35 bar
